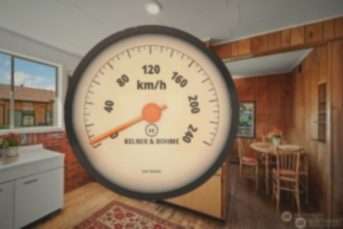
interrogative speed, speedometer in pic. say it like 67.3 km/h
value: 5 km/h
